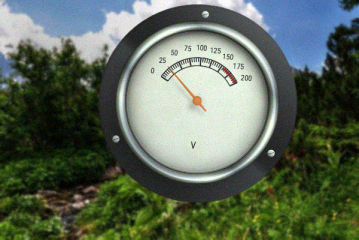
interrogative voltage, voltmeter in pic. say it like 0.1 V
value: 25 V
